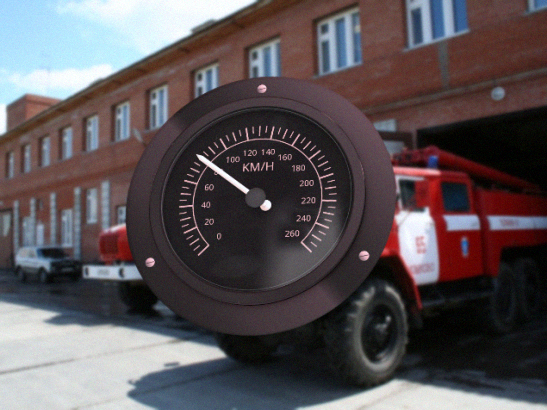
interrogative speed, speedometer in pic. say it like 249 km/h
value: 80 km/h
